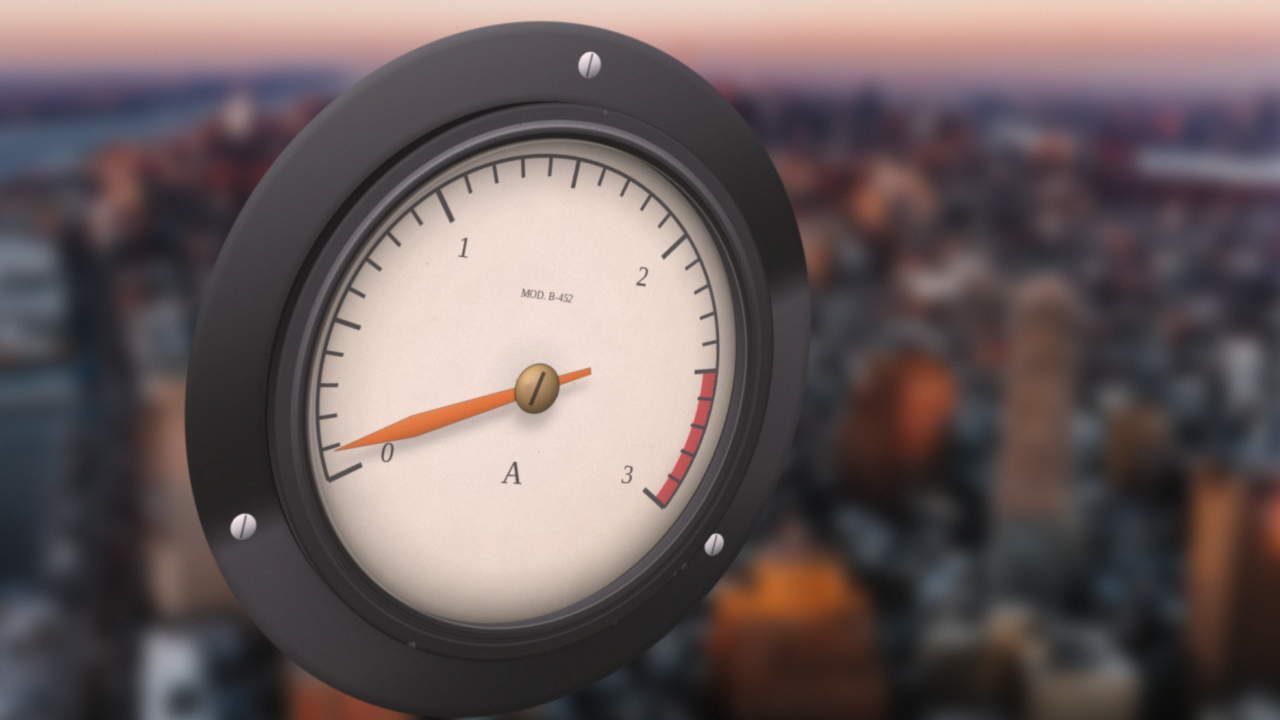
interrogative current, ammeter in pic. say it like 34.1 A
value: 0.1 A
